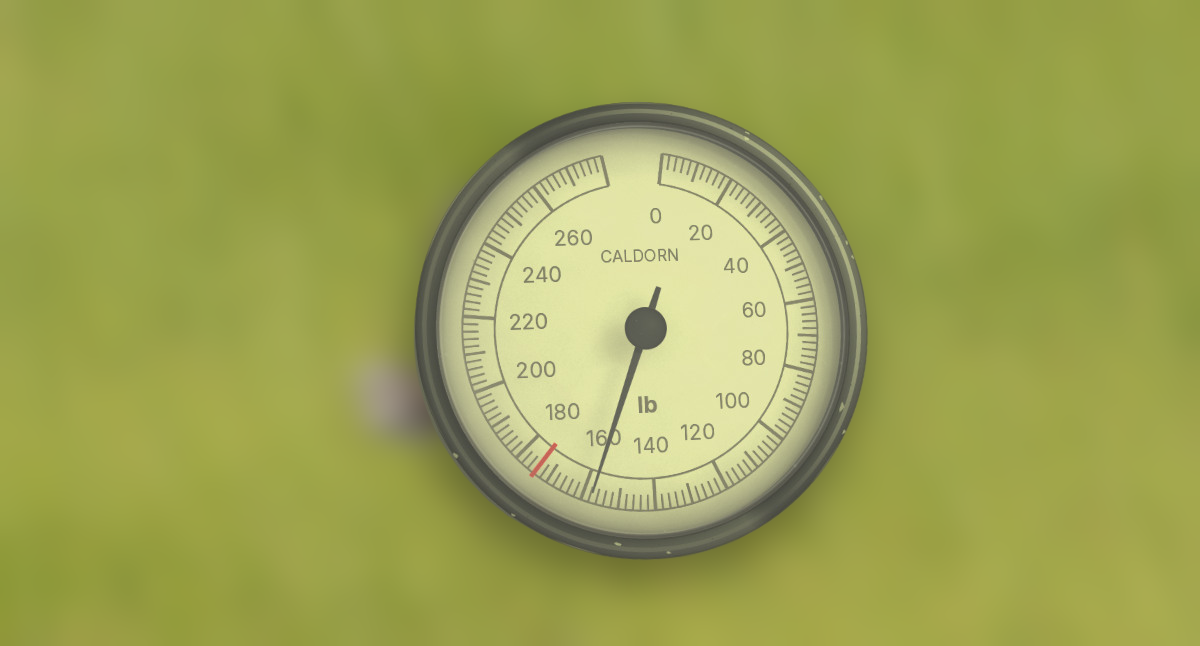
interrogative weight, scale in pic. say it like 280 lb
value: 158 lb
